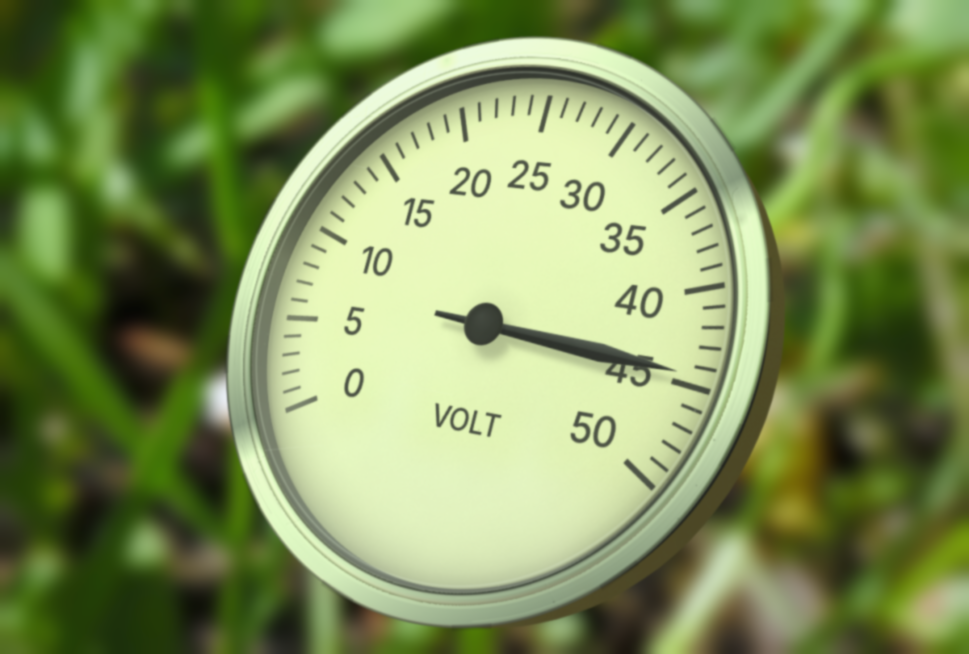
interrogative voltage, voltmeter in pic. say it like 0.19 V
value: 44.5 V
